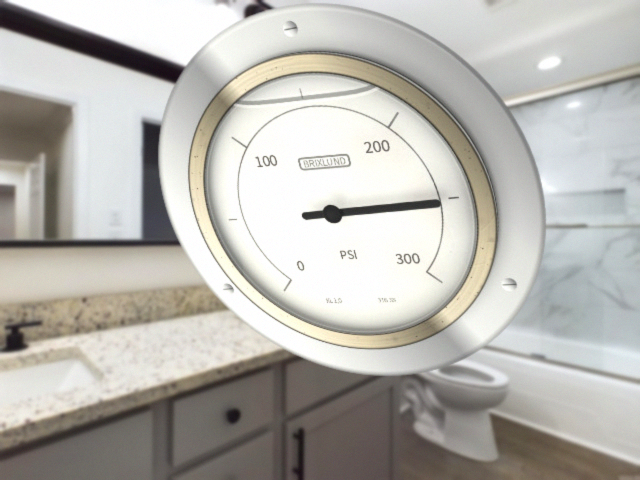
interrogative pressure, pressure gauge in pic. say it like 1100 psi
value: 250 psi
